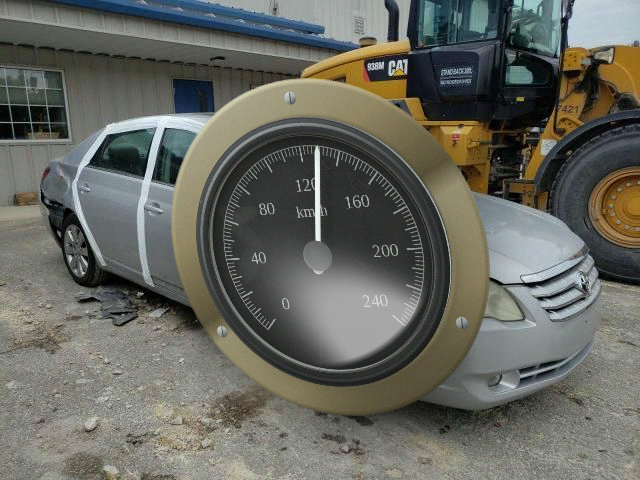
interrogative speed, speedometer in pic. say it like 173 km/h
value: 130 km/h
